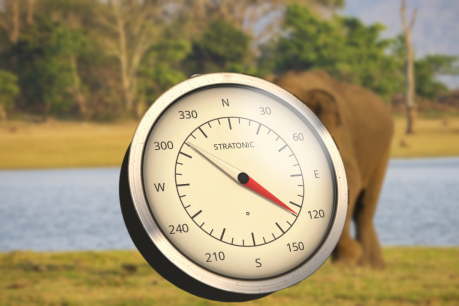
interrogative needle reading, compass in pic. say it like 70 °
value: 130 °
